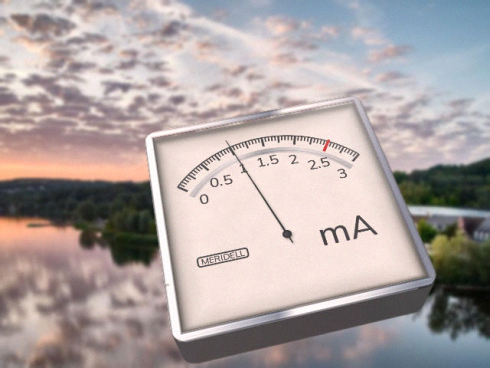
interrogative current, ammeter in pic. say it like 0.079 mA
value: 1 mA
